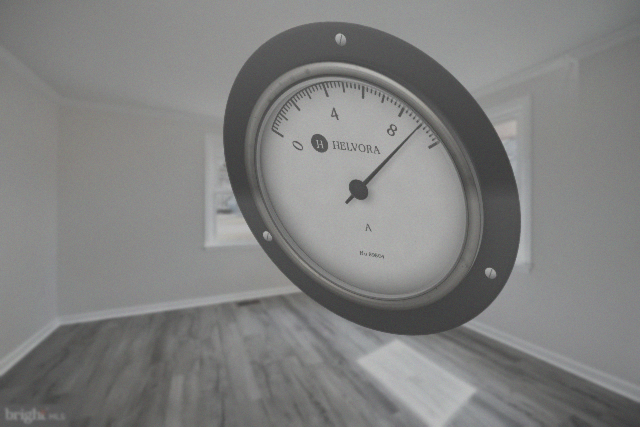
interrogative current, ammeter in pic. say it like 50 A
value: 9 A
